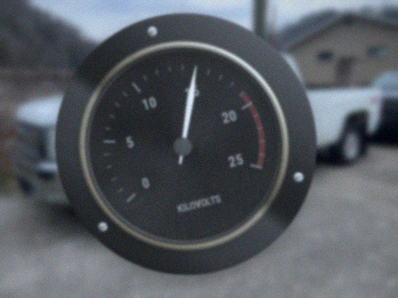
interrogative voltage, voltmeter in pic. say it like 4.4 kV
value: 15 kV
